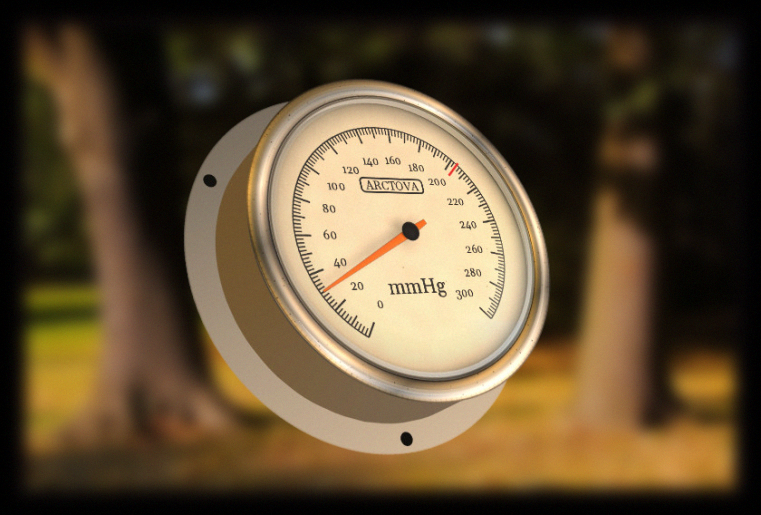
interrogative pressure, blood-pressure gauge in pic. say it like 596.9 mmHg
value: 30 mmHg
